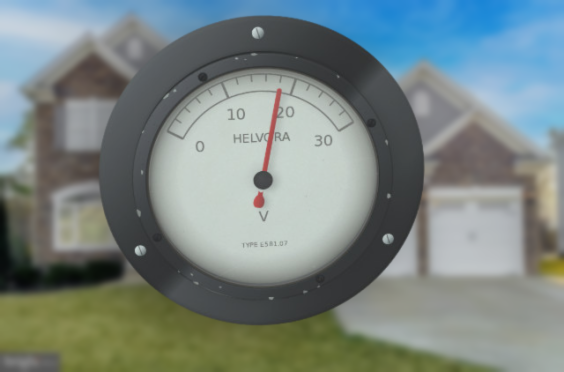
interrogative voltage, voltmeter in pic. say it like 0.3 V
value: 18 V
